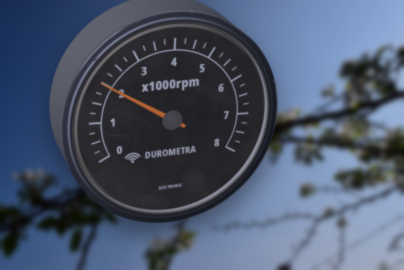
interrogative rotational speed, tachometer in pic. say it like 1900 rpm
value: 2000 rpm
